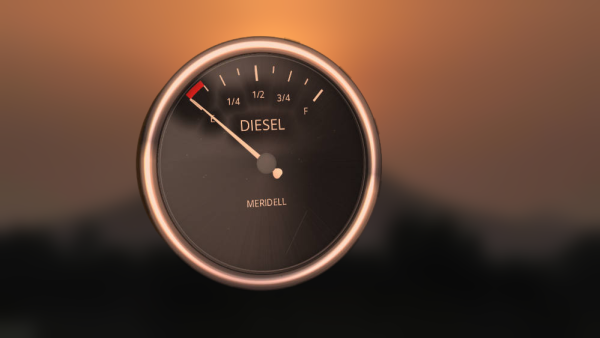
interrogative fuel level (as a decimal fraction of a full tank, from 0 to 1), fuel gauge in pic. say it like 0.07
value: 0
